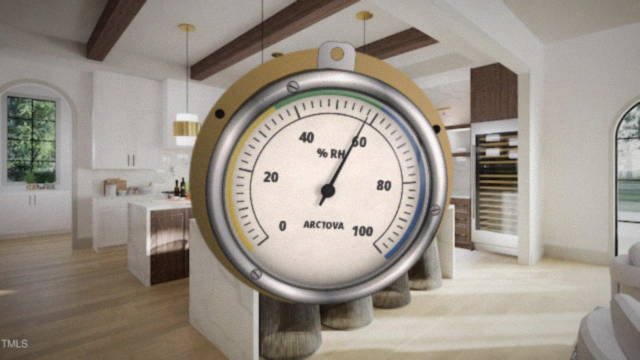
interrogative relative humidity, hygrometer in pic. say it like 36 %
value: 58 %
